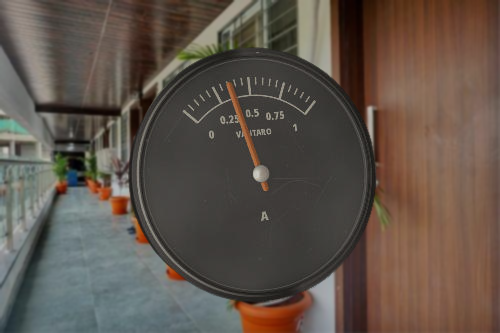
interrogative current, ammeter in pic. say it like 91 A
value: 0.35 A
